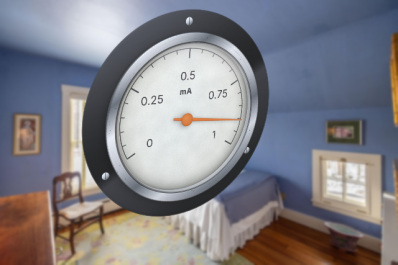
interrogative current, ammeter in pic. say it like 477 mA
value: 0.9 mA
